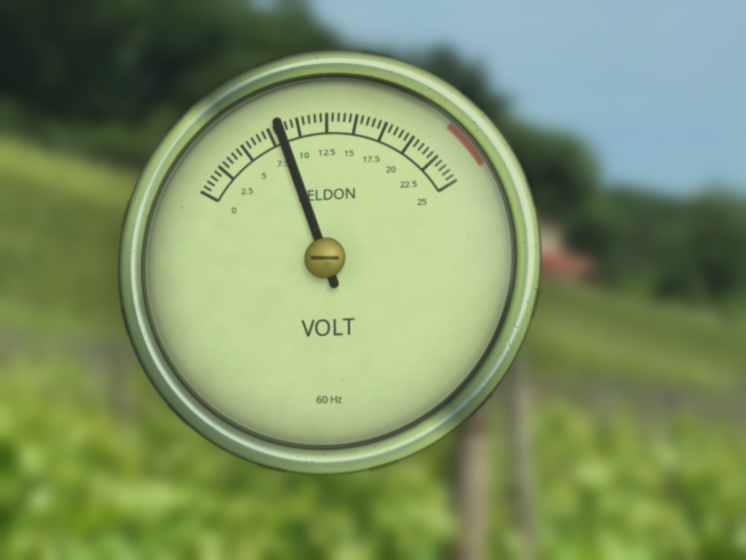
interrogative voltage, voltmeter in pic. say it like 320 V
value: 8.5 V
